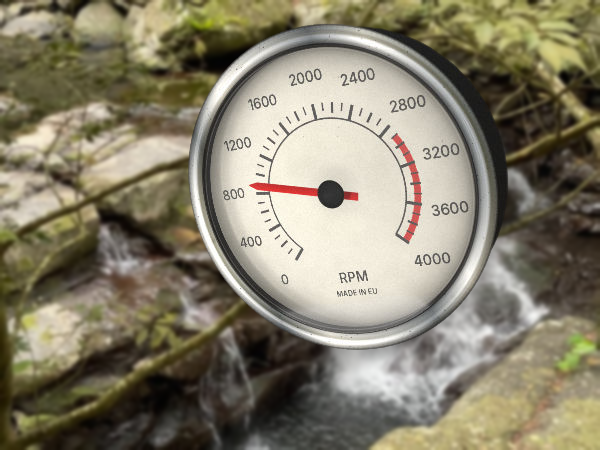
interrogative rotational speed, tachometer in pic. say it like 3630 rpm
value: 900 rpm
